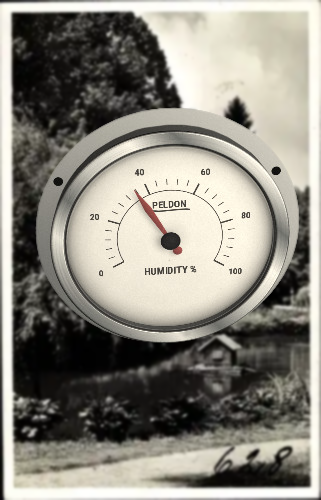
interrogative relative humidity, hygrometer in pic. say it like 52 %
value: 36 %
